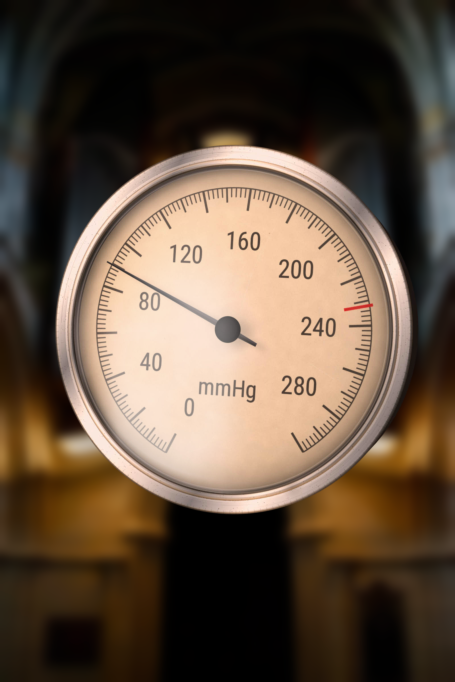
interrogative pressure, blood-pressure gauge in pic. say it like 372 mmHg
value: 90 mmHg
